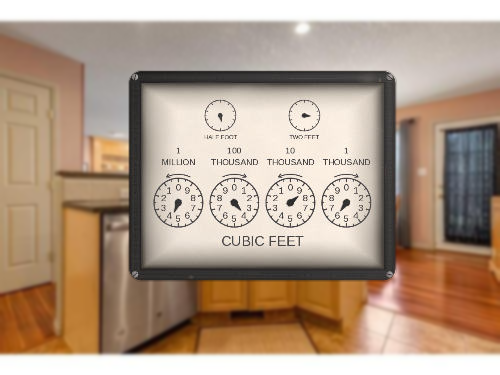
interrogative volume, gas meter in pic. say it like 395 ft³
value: 438600 ft³
